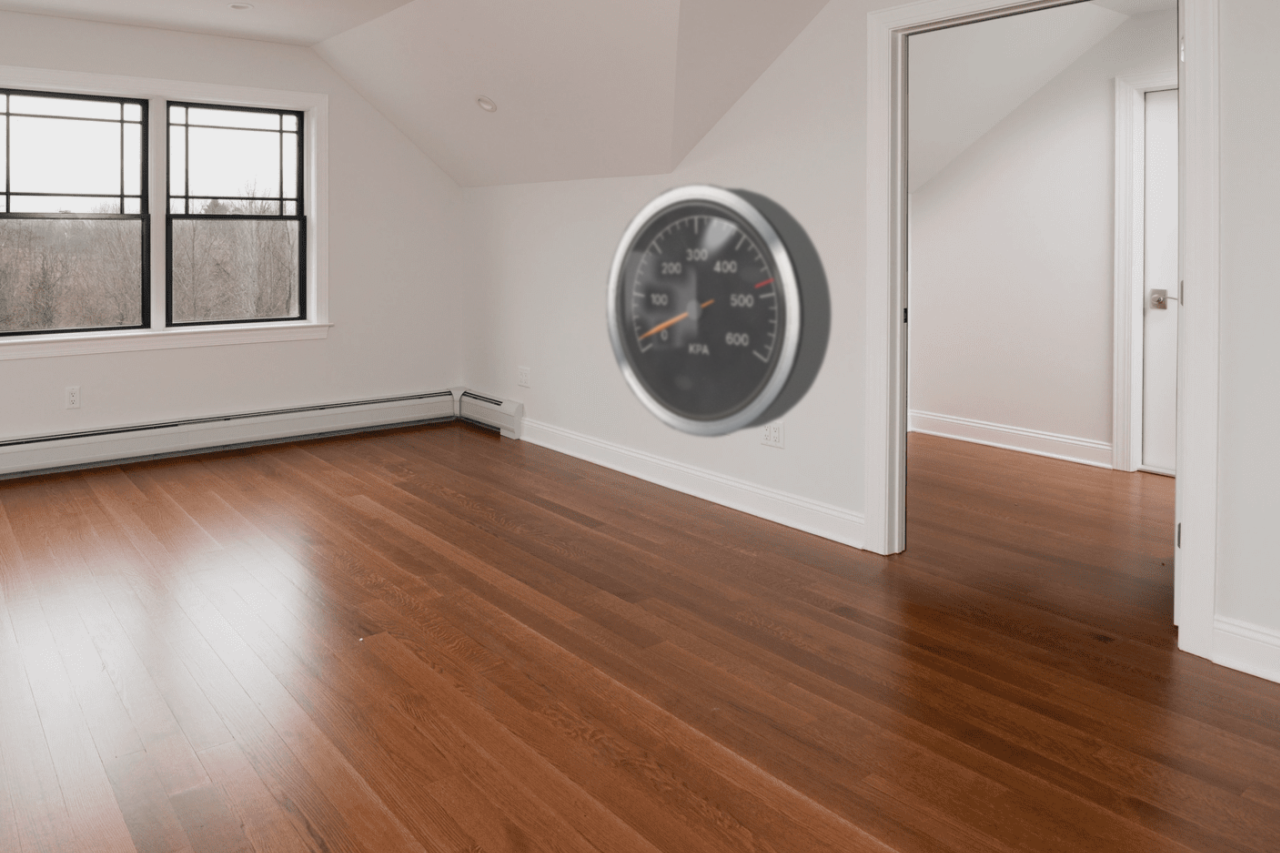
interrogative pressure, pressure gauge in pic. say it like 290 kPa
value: 20 kPa
